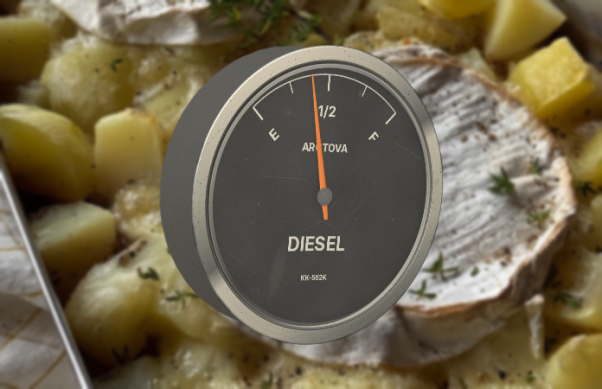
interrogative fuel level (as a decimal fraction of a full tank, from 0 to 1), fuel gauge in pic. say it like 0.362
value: 0.375
